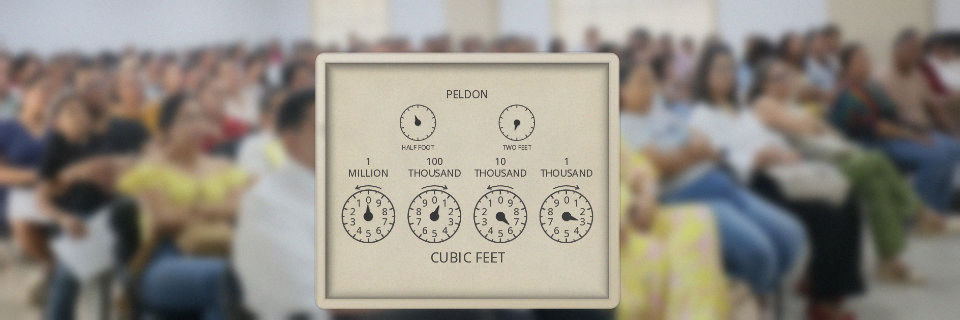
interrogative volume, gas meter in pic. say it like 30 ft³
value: 6300 ft³
